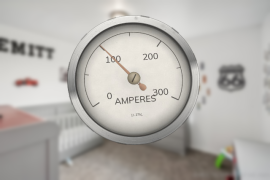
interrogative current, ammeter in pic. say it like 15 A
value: 100 A
